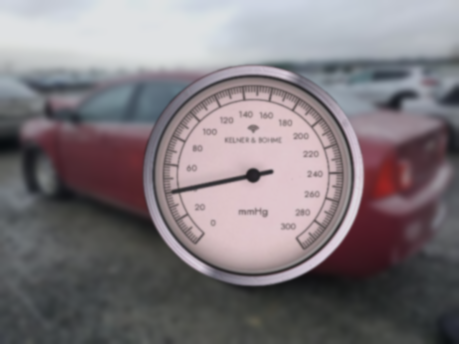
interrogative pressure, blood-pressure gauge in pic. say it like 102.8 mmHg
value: 40 mmHg
